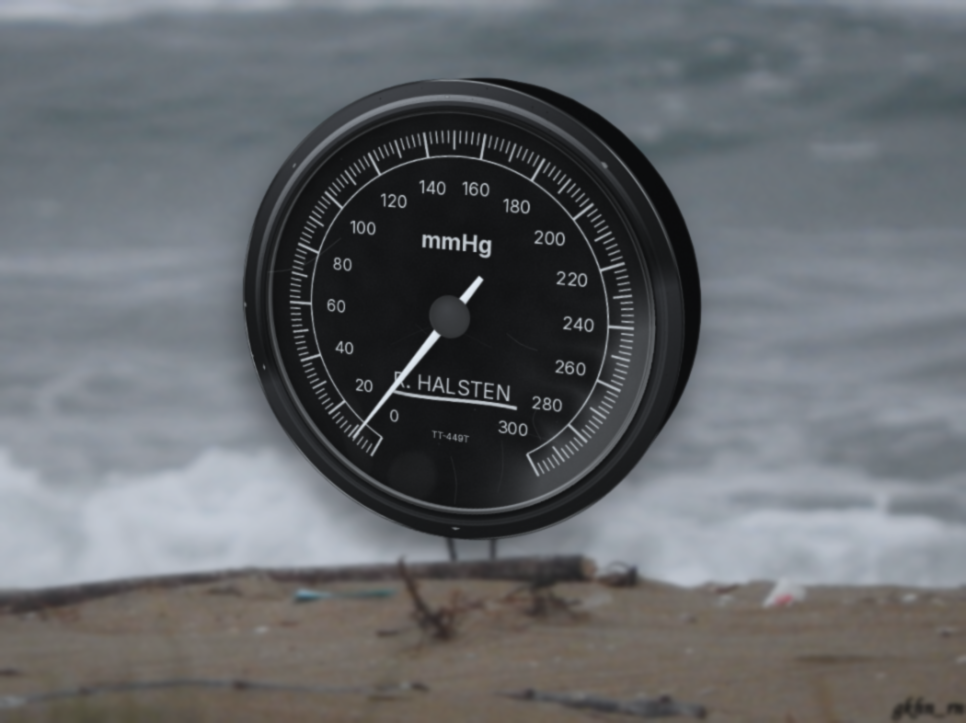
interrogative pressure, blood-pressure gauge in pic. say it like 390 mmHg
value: 8 mmHg
